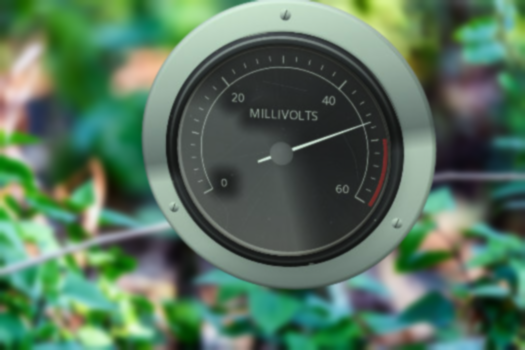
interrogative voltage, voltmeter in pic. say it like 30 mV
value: 47 mV
